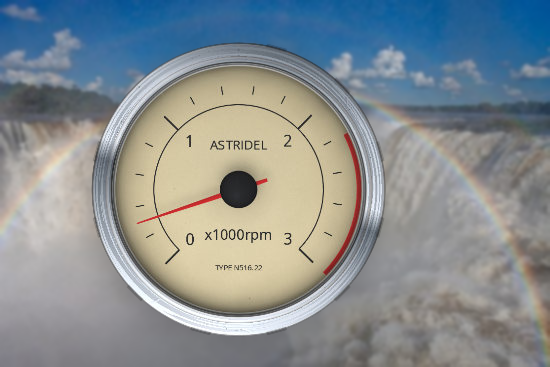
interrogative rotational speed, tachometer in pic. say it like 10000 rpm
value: 300 rpm
